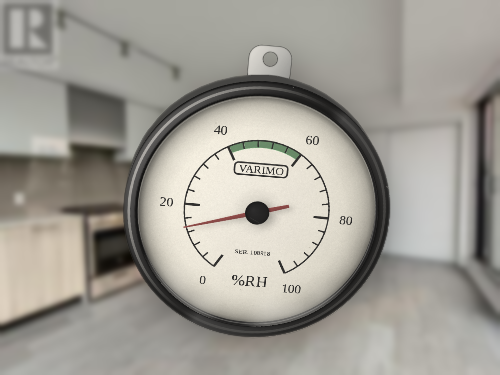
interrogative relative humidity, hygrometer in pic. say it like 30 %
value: 14 %
